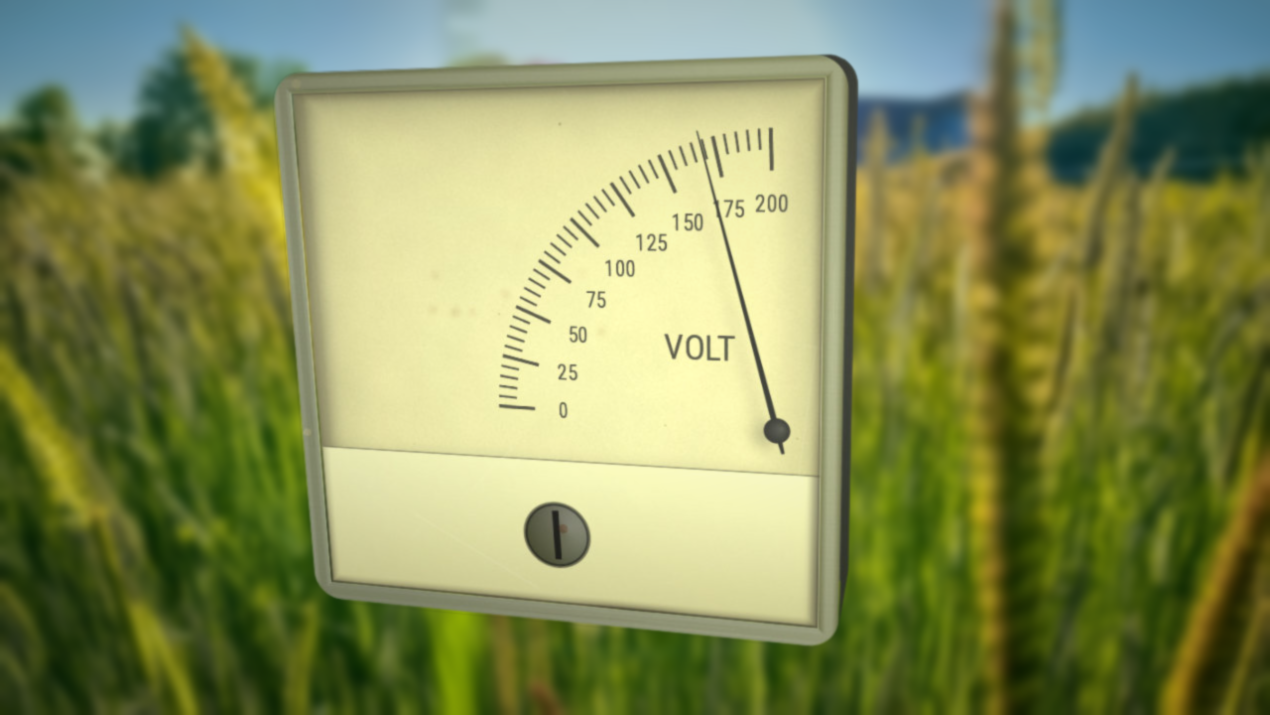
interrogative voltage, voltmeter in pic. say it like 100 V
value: 170 V
